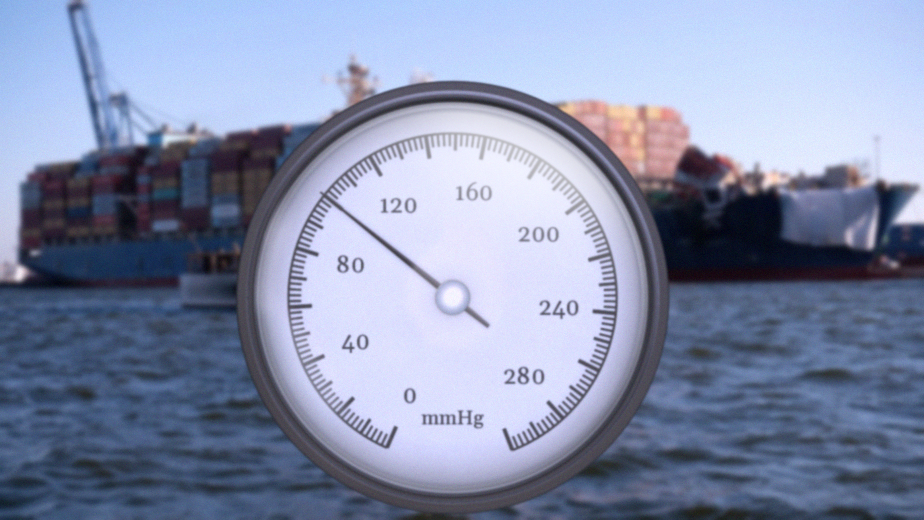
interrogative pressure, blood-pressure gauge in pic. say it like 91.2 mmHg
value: 100 mmHg
